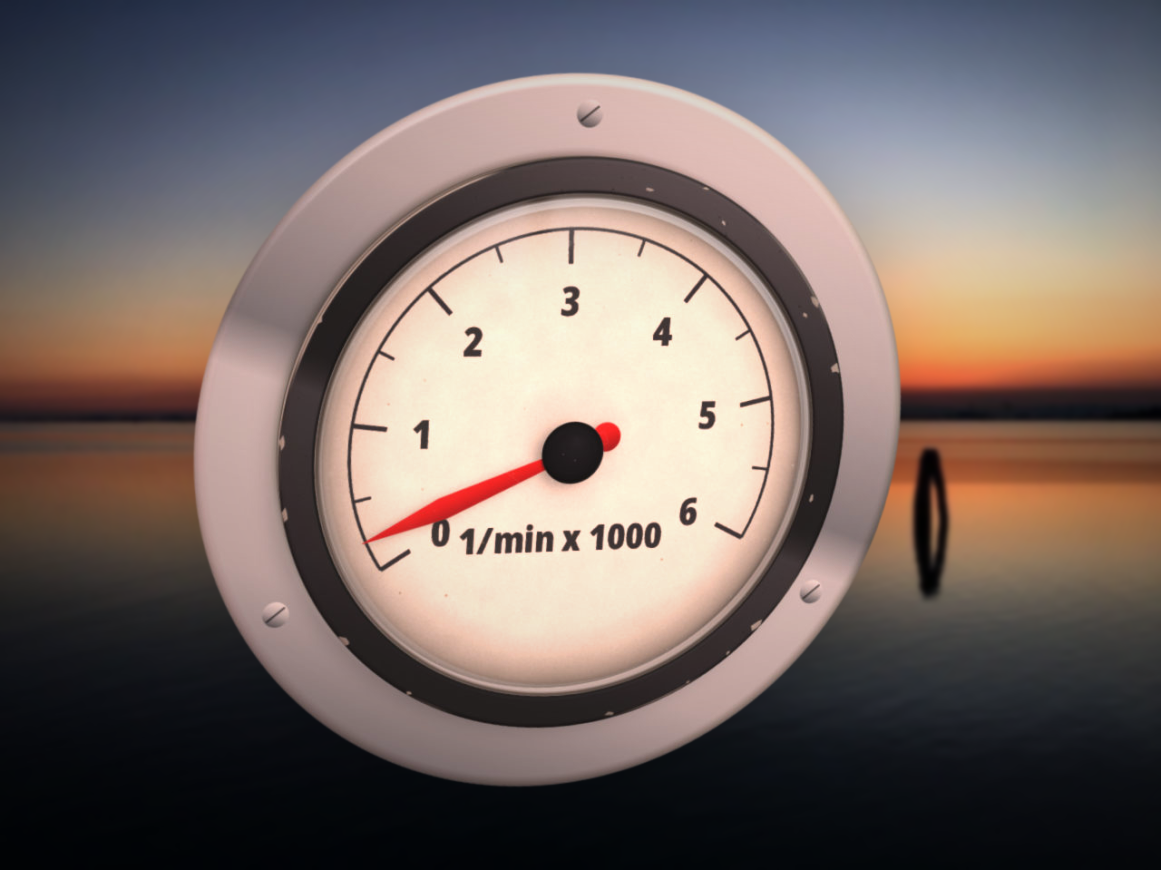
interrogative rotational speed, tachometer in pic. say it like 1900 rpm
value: 250 rpm
